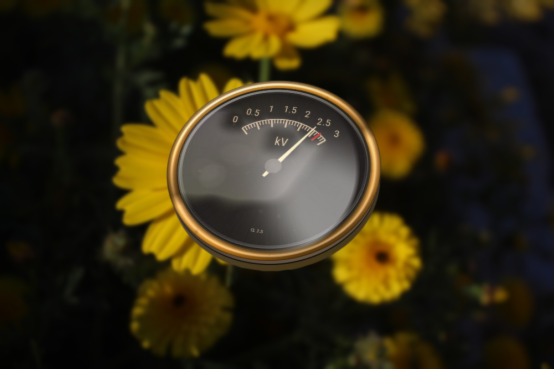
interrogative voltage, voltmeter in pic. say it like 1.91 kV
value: 2.5 kV
